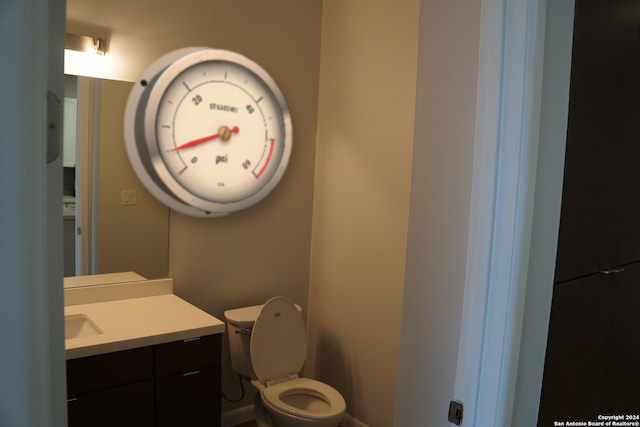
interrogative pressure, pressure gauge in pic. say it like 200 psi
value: 5 psi
